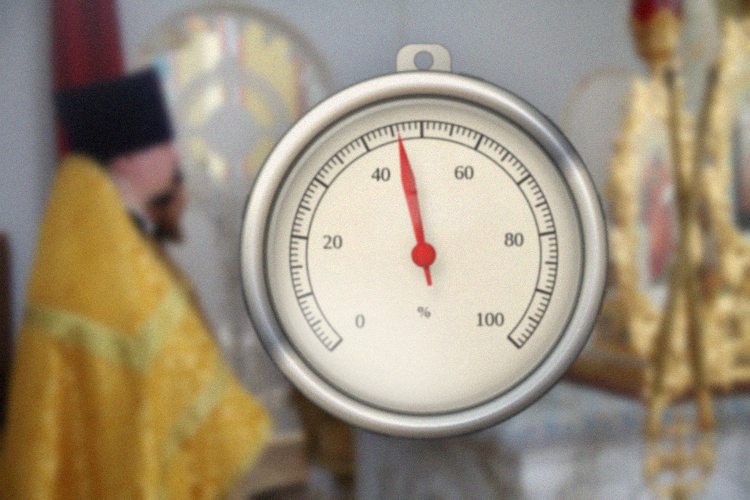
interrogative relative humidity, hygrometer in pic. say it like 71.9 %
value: 46 %
